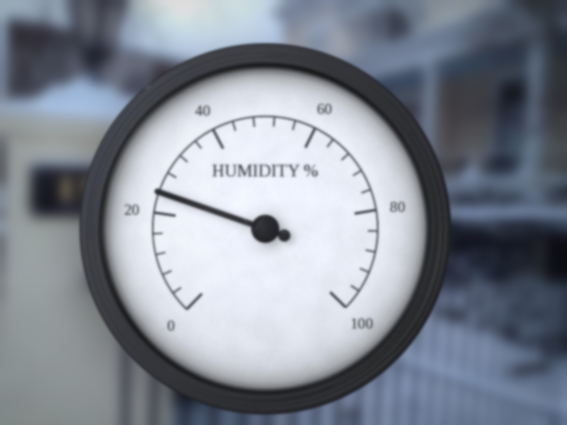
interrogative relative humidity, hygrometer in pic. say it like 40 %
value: 24 %
